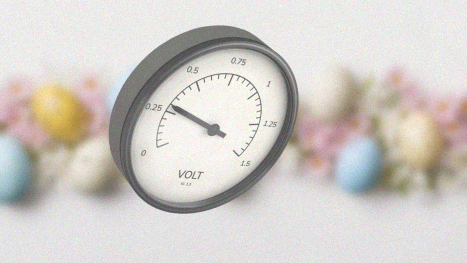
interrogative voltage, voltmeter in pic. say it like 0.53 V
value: 0.3 V
